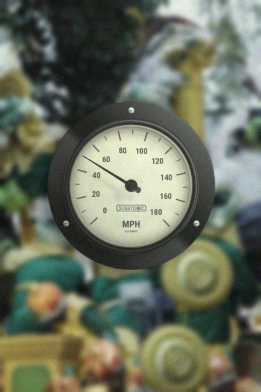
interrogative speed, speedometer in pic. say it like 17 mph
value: 50 mph
